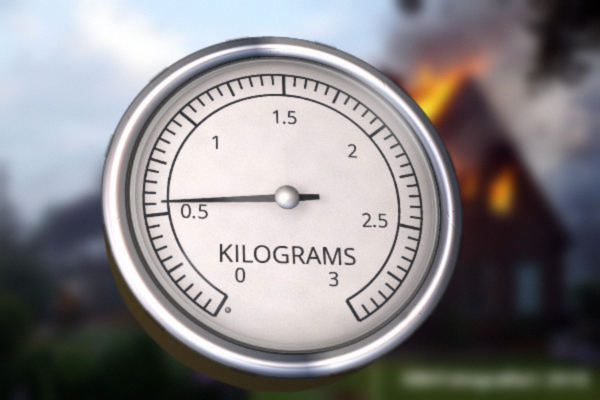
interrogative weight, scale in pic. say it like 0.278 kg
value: 0.55 kg
